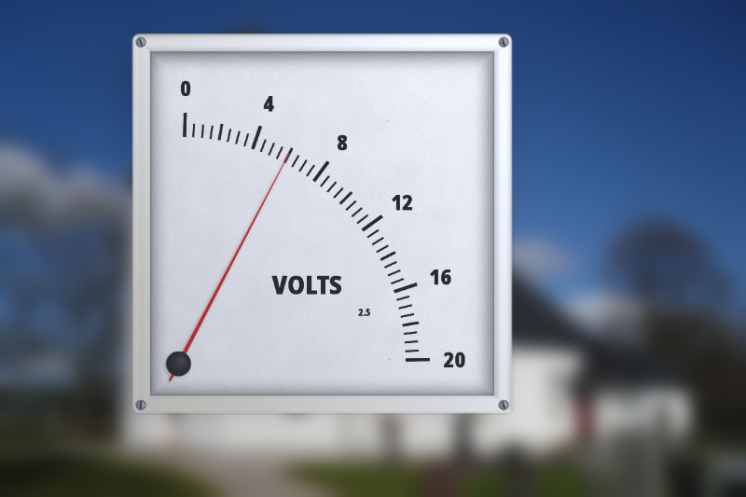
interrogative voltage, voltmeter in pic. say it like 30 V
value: 6 V
